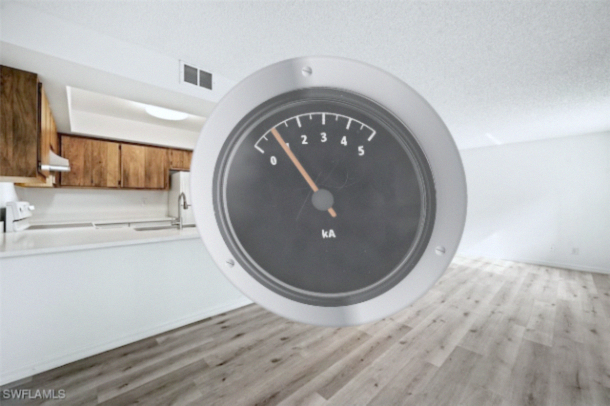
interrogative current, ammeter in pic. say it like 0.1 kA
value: 1 kA
